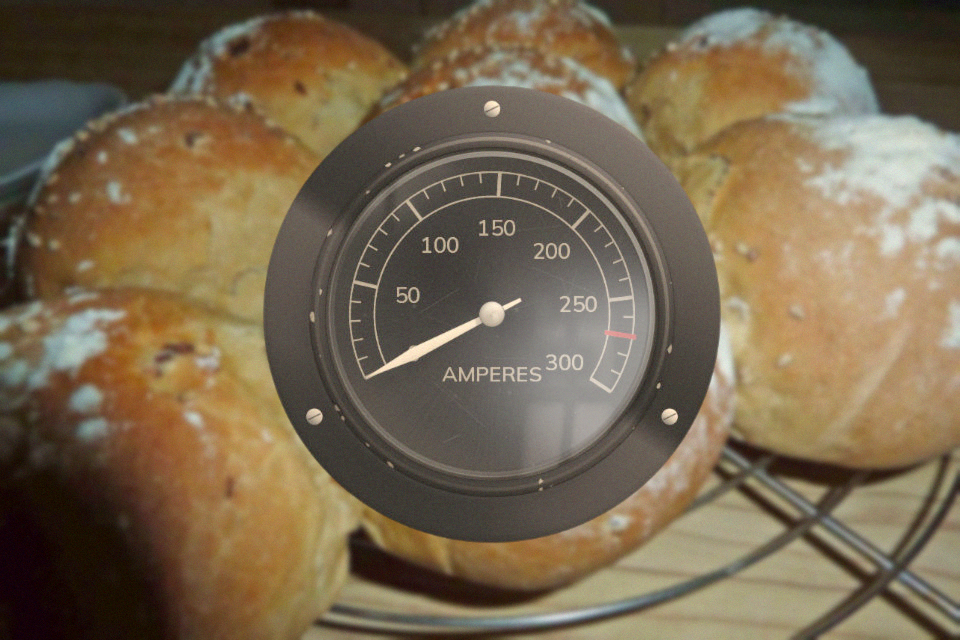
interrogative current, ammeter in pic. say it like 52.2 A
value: 0 A
